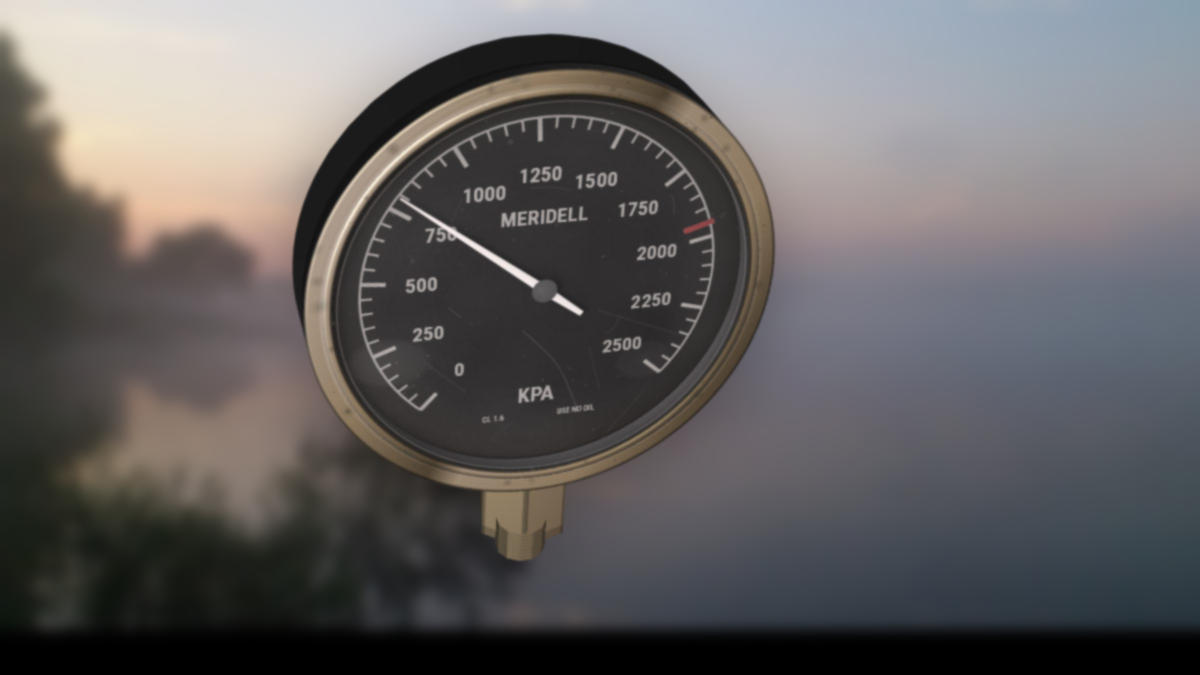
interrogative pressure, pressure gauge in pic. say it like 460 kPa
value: 800 kPa
